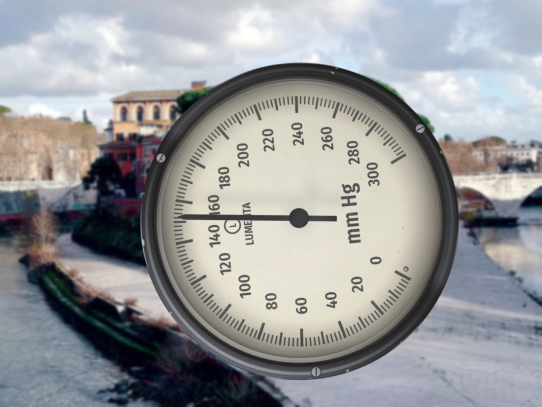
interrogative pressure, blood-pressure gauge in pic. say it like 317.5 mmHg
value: 152 mmHg
